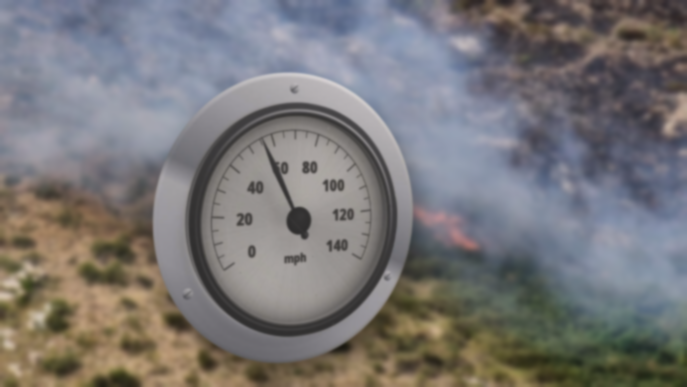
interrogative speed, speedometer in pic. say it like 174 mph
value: 55 mph
